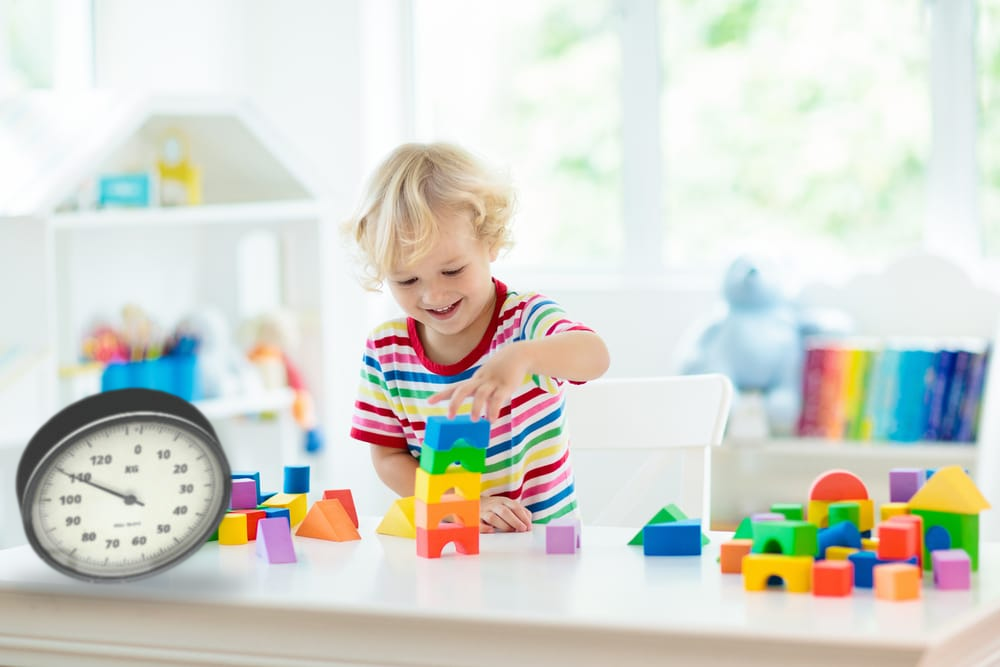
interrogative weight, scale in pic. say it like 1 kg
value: 110 kg
